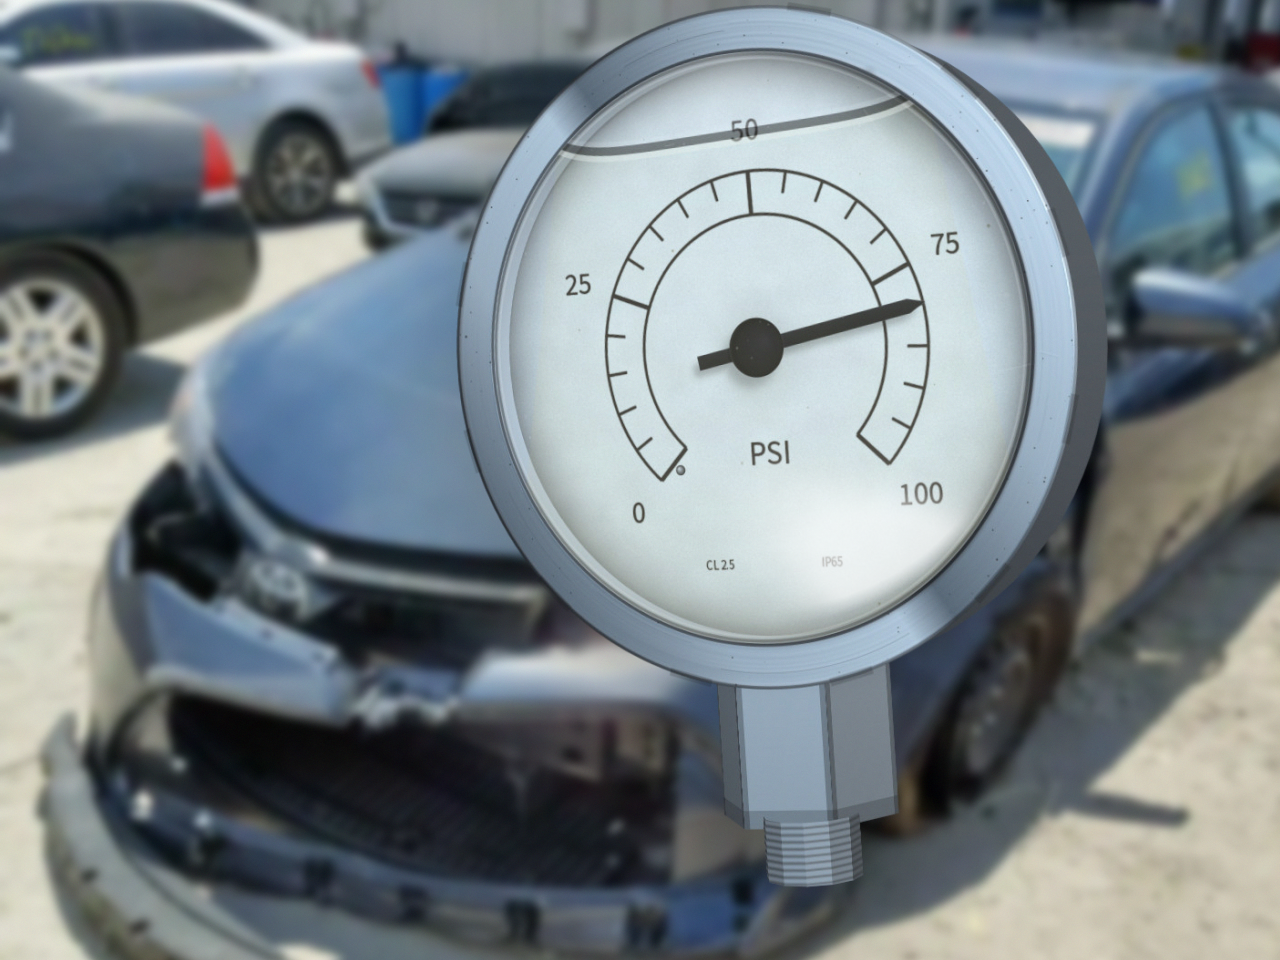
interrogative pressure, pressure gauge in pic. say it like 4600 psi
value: 80 psi
